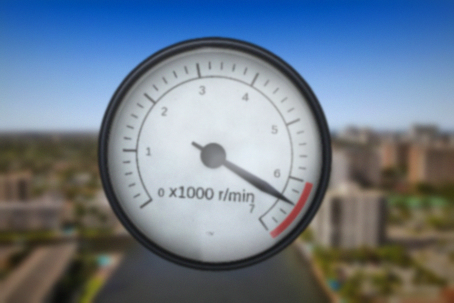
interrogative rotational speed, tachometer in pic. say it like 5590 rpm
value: 6400 rpm
